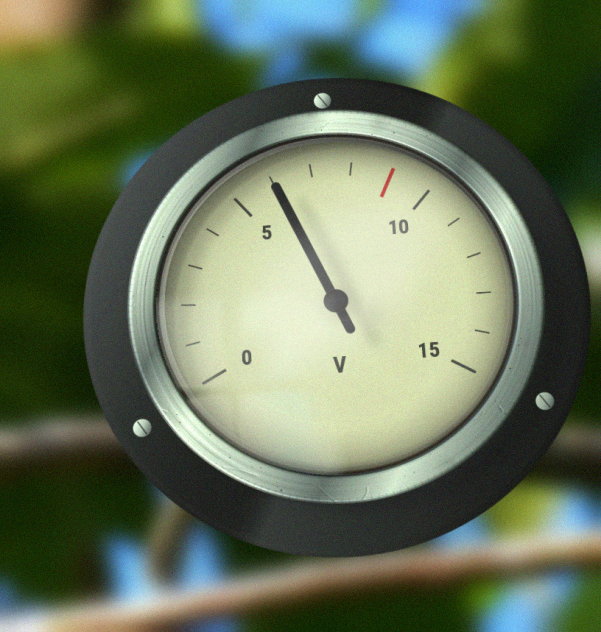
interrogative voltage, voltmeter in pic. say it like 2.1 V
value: 6 V
